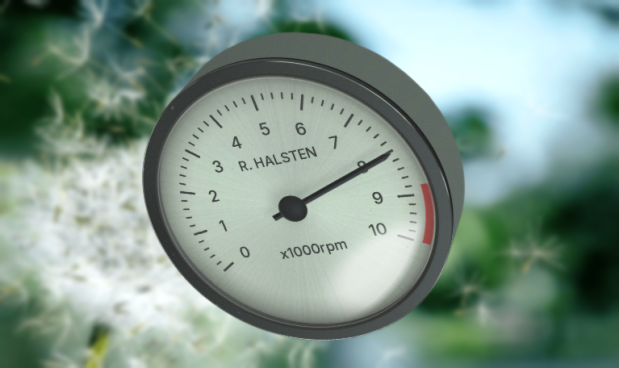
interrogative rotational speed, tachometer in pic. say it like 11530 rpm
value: 8000 rpm
